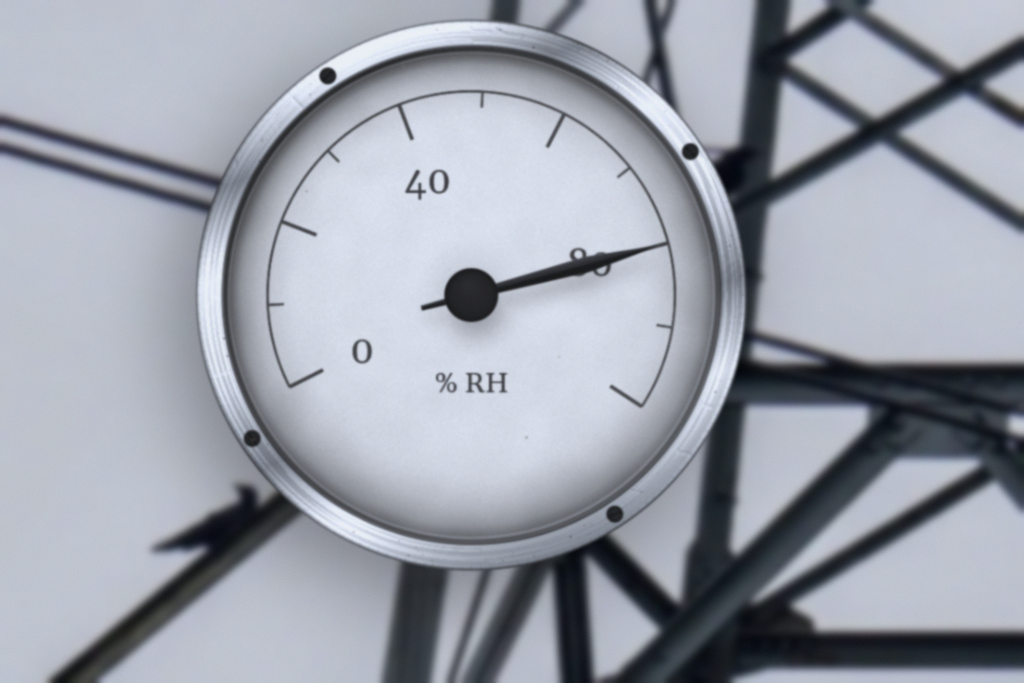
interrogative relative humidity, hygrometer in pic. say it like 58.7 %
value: 80 %
